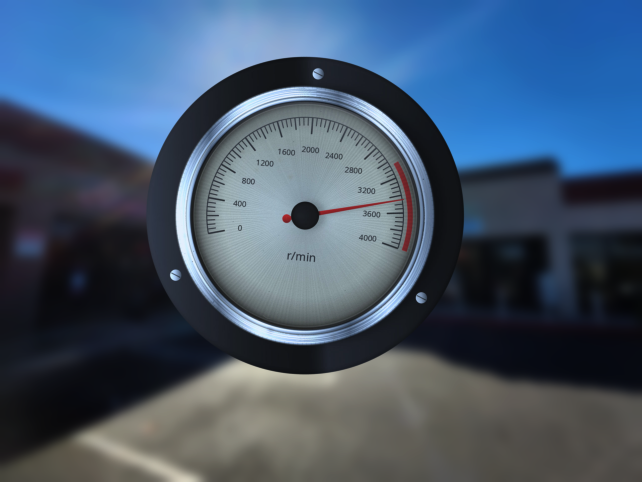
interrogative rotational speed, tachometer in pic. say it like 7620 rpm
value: 3450 rpm
